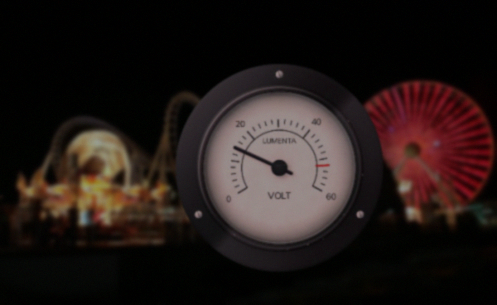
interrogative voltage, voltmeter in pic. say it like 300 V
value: 14 V
